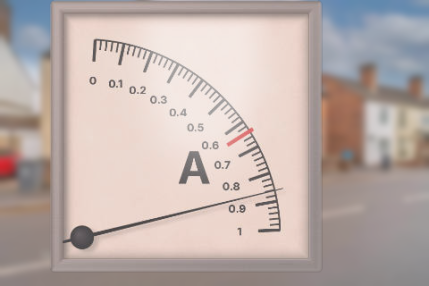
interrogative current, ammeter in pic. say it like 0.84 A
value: 0.86 A
